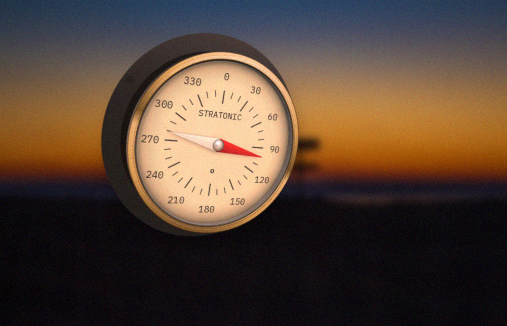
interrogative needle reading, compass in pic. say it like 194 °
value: 100 °
